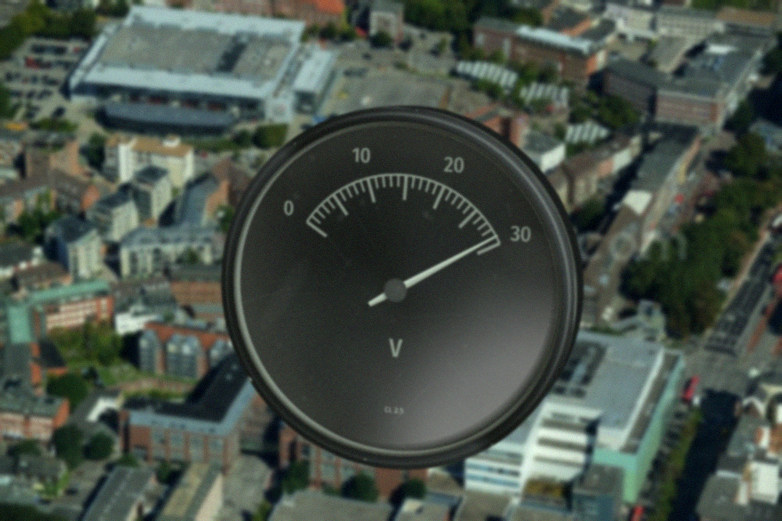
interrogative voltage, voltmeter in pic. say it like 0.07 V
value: 29 V
